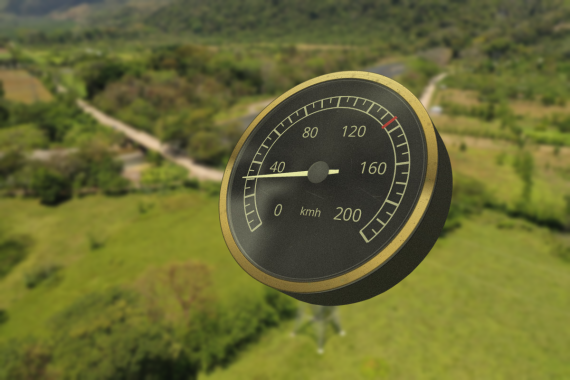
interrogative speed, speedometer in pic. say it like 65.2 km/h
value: 30 km/h
